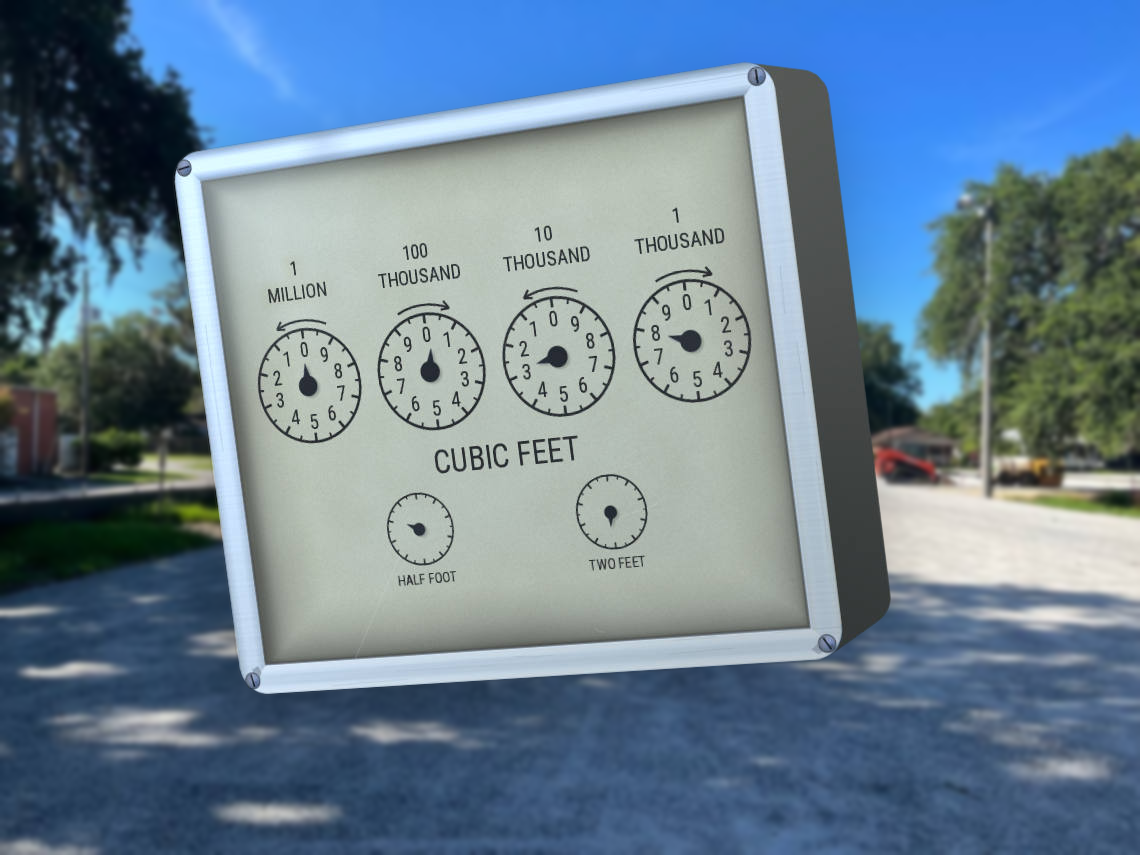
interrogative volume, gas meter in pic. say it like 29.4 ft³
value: 2800 ft³
